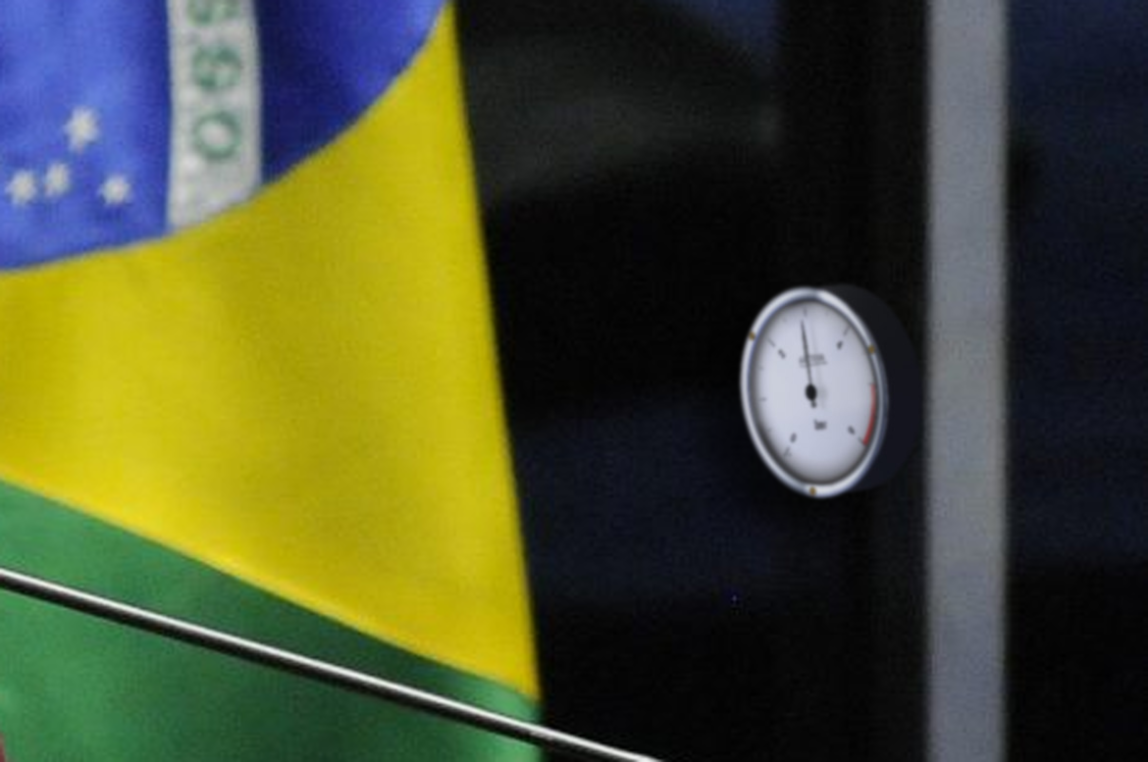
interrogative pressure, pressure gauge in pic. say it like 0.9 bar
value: 3 bar
